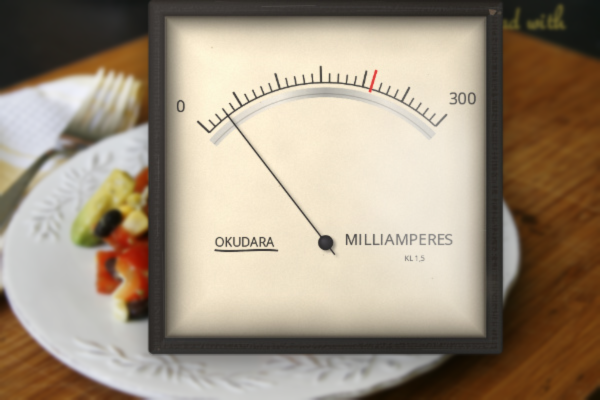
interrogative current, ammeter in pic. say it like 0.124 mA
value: 30 mA
